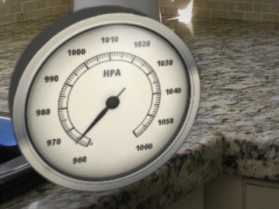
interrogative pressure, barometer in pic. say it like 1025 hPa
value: 965 hPa
